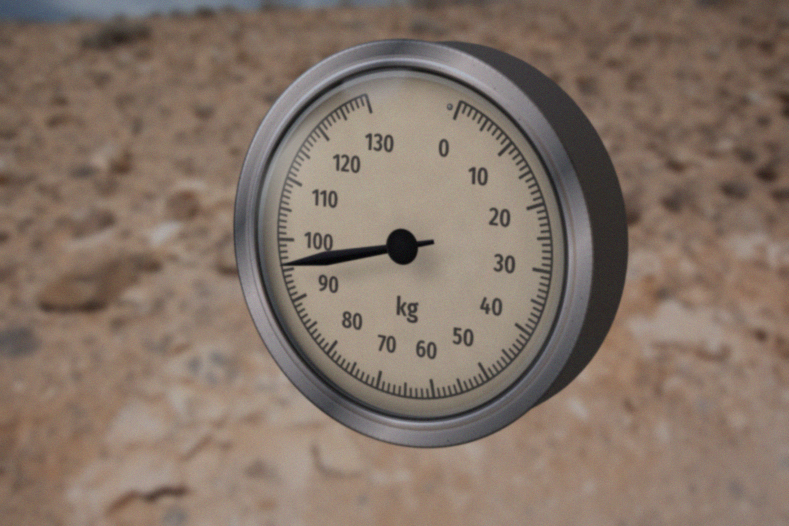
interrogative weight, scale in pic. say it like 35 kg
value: 96 kg
